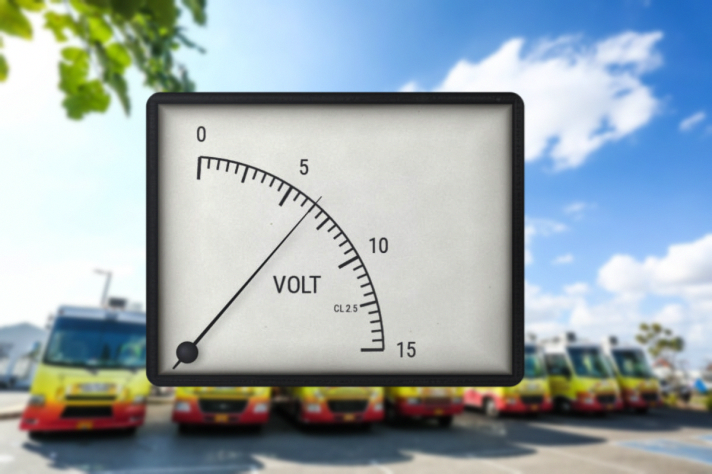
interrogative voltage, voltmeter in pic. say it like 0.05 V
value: 6.5 V
